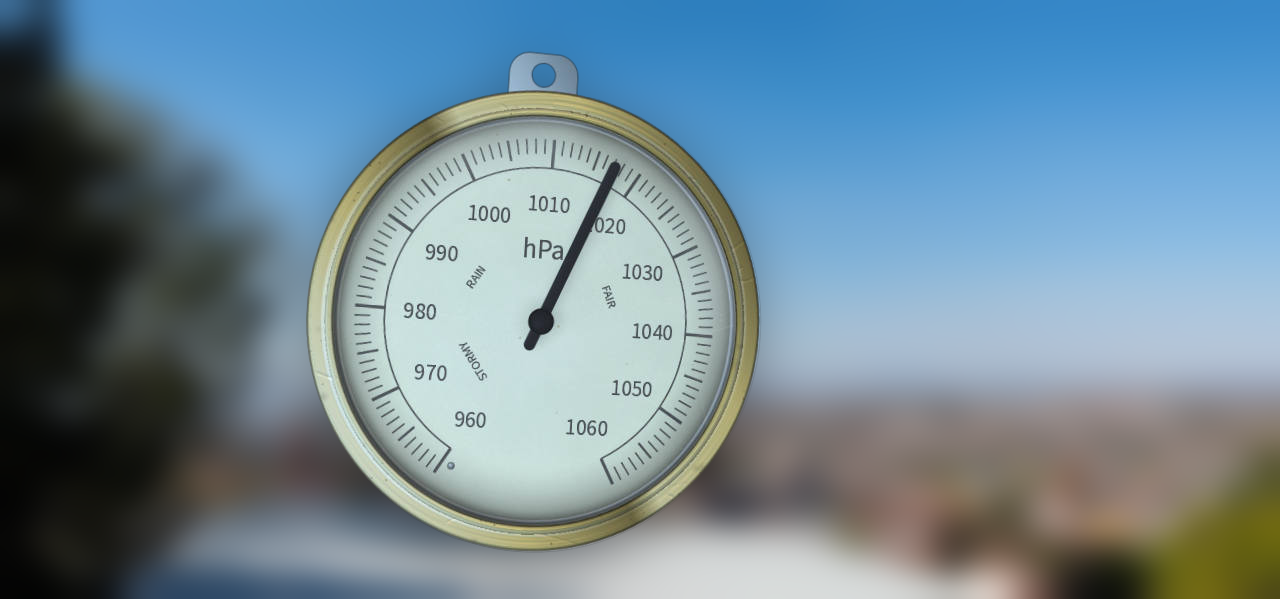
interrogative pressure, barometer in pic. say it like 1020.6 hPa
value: 1017 hPa
